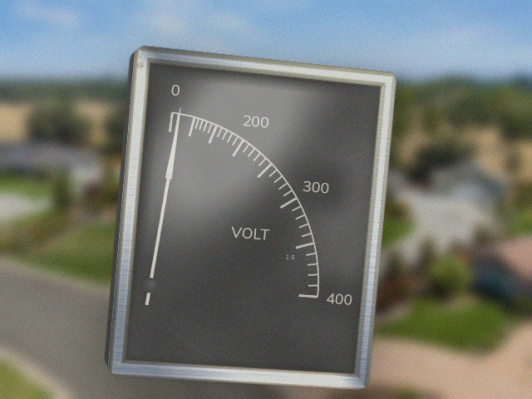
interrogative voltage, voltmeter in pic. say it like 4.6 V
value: 50 V
